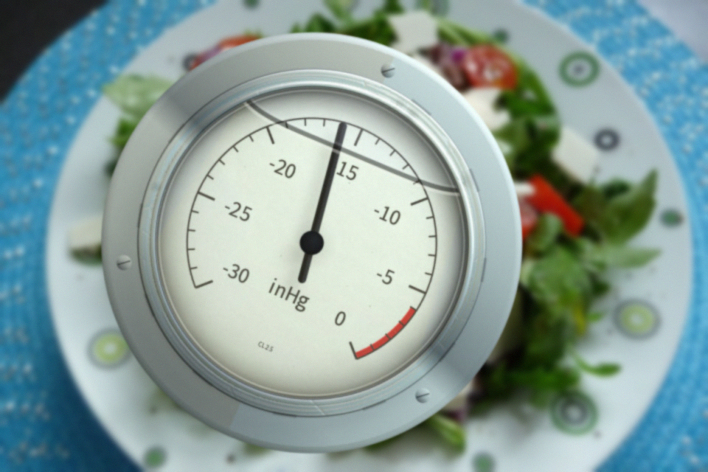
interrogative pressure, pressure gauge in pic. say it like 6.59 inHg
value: -16 inHg
